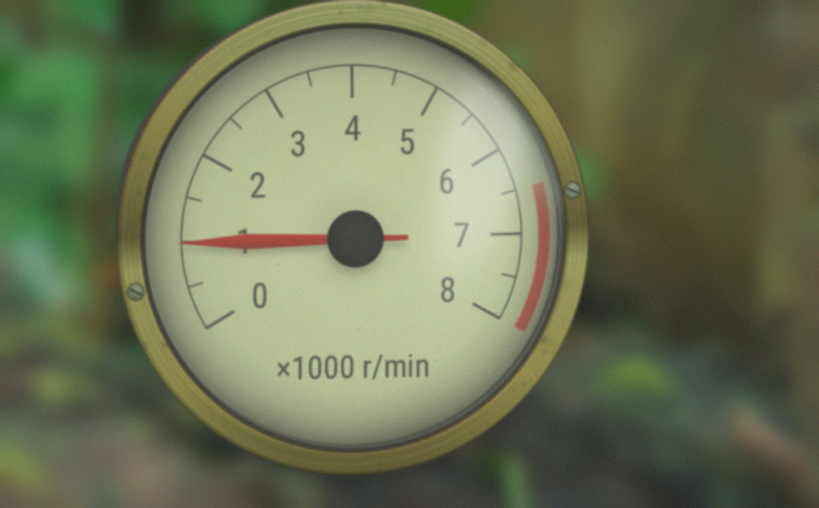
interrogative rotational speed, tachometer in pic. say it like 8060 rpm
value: 1000 rpm
